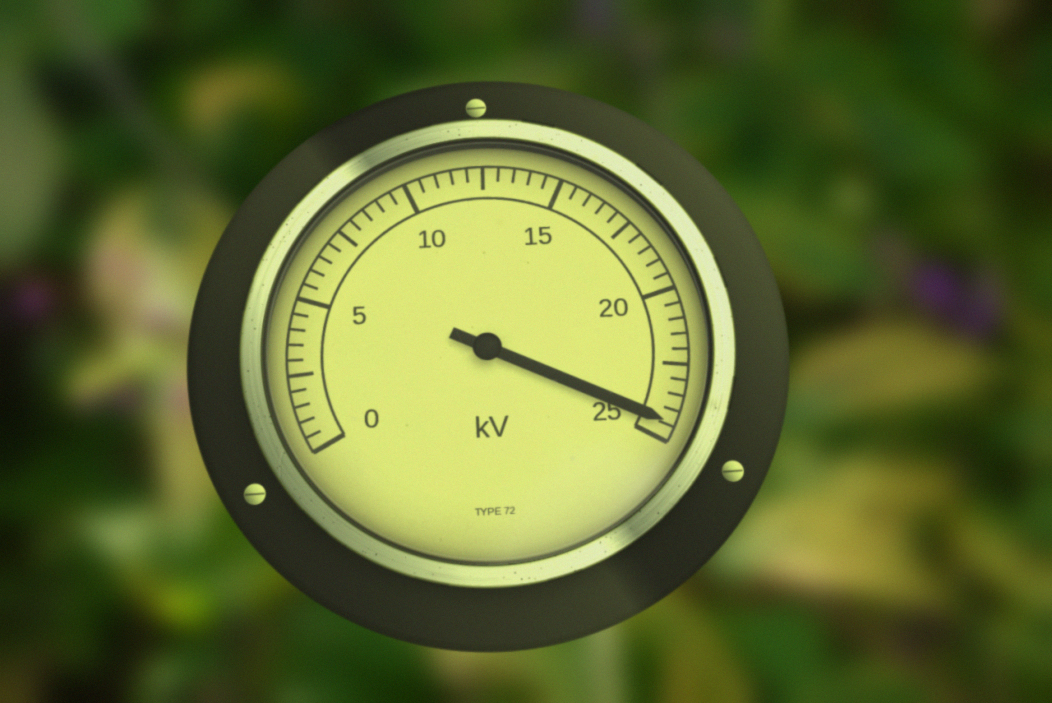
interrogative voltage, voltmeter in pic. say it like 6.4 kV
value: 24.5 kV
